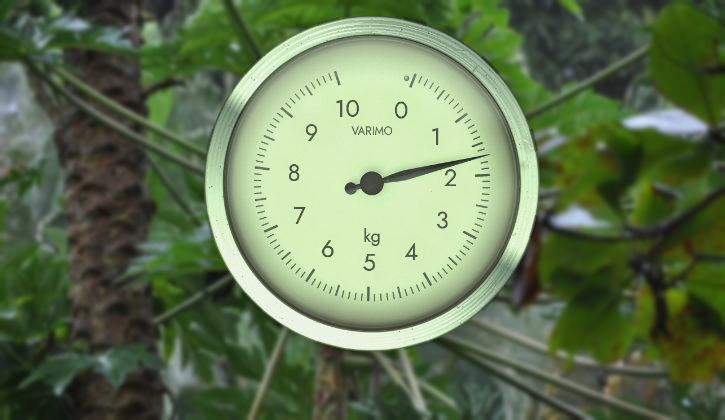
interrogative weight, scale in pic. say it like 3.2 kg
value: 1.7 kg
